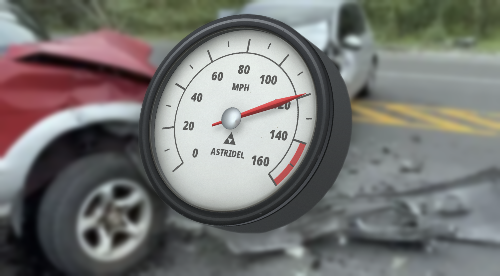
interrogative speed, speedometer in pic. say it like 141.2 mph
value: 120 mph
